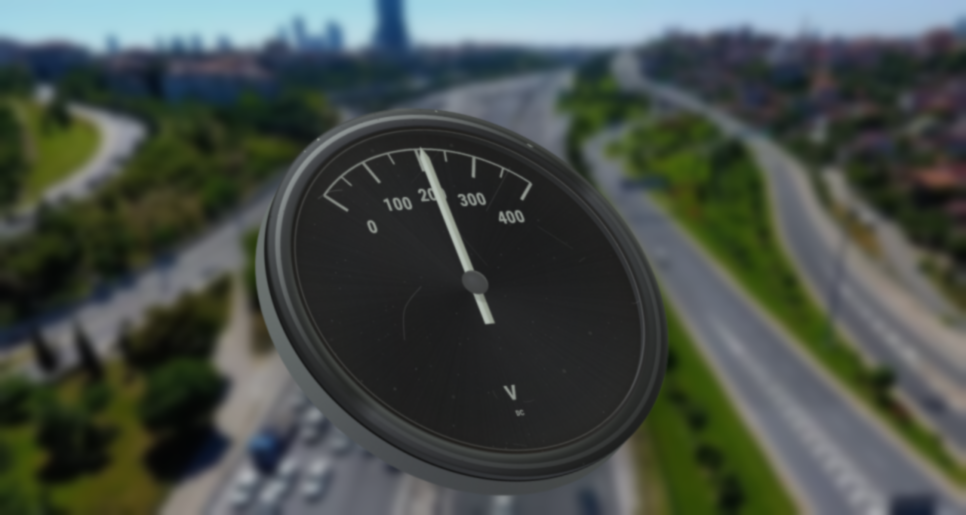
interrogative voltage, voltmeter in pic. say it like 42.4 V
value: 200 V
